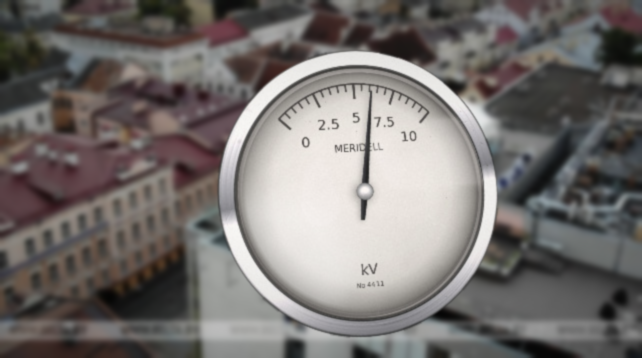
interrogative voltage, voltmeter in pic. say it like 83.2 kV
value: 6 kV
